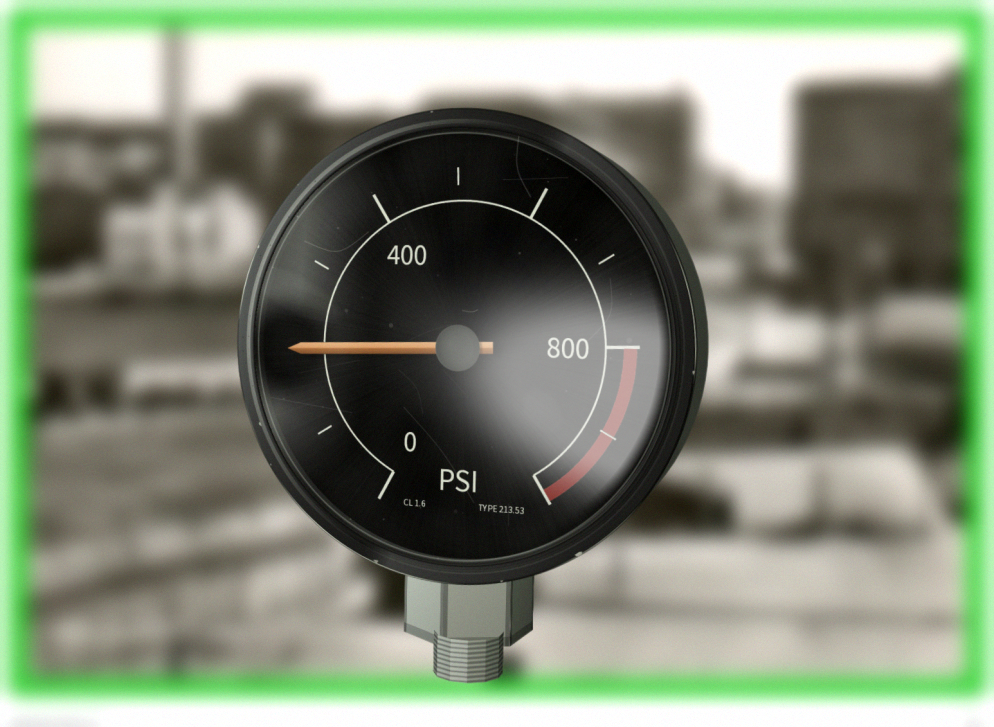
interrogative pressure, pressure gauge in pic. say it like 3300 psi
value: 200 psi
